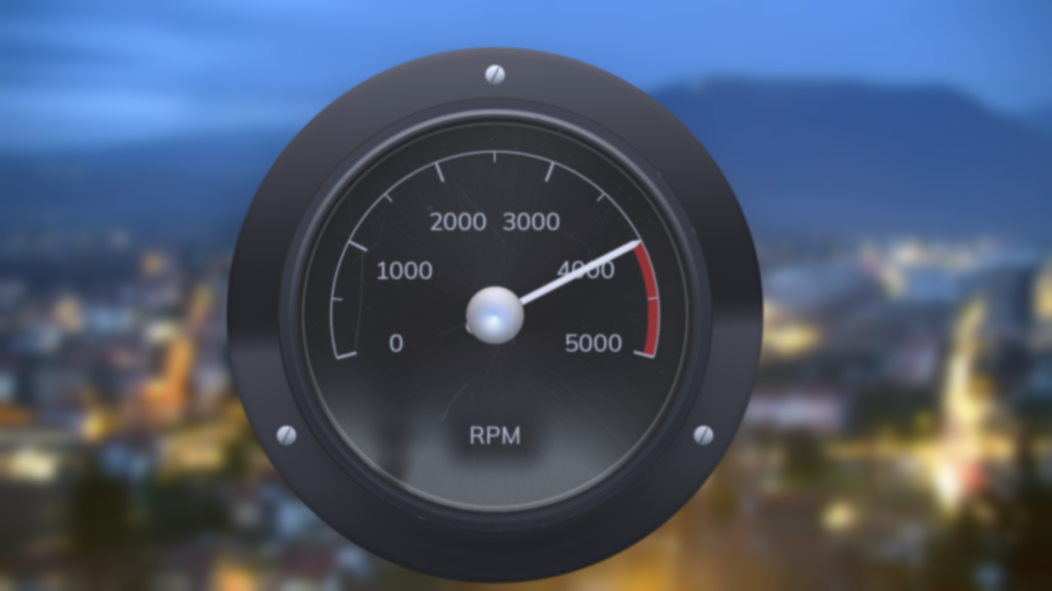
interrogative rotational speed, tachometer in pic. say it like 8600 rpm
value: 4000 rpm
